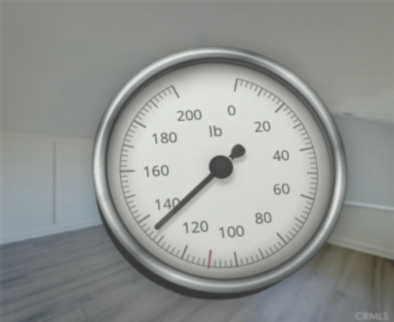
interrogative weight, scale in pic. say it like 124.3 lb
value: 134 lb
